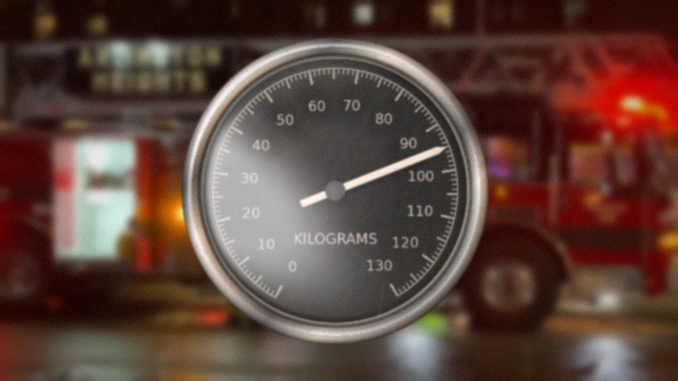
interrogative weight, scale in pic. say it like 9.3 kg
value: 95 kg
